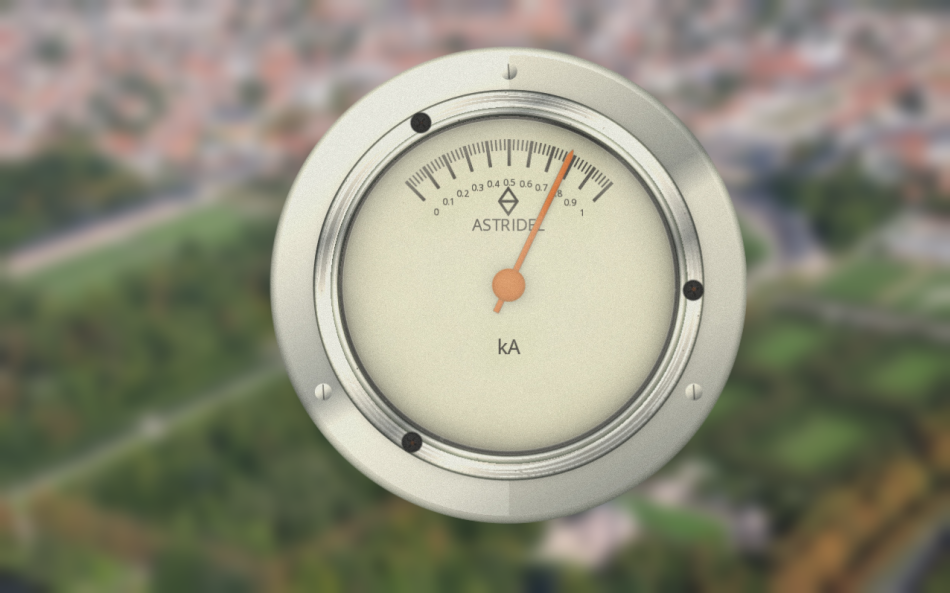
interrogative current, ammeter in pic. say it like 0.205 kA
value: 0.78 kA
